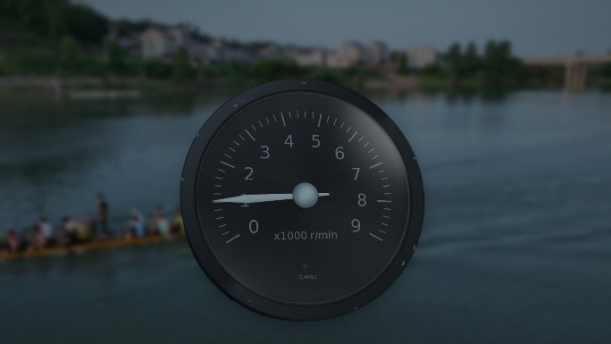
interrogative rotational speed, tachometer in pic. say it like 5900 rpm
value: 1000 rpm
